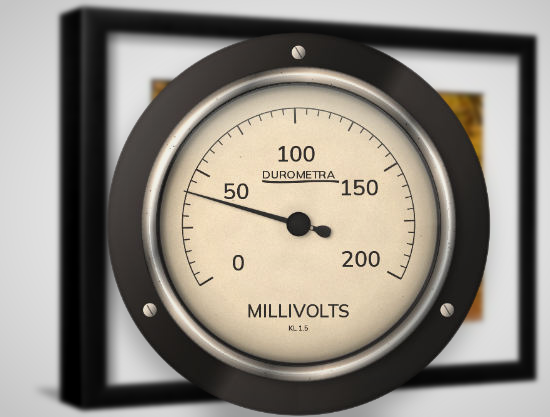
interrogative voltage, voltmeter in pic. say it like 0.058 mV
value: 40 mV
